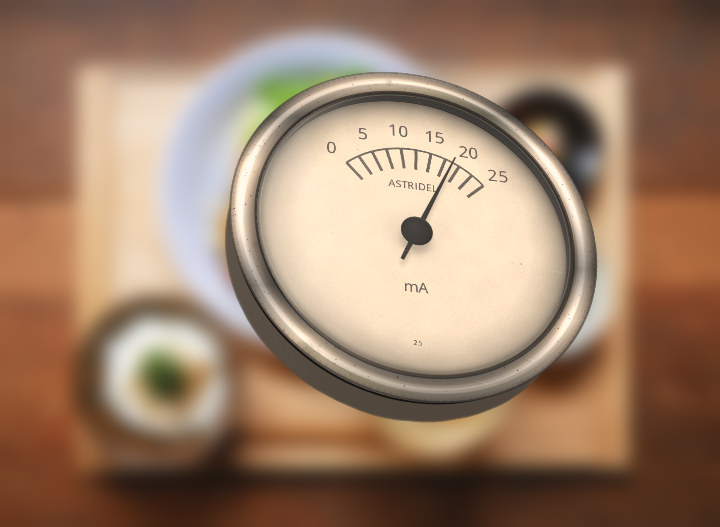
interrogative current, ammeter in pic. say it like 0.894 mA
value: 18.75 mA
